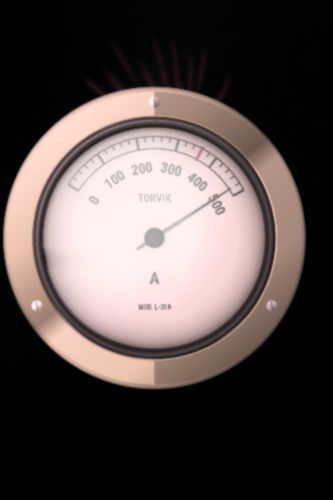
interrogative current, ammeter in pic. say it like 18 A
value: 480 A
